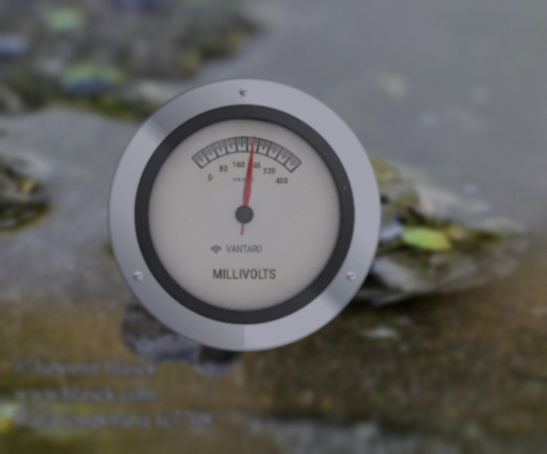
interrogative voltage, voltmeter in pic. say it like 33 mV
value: 220 mV
